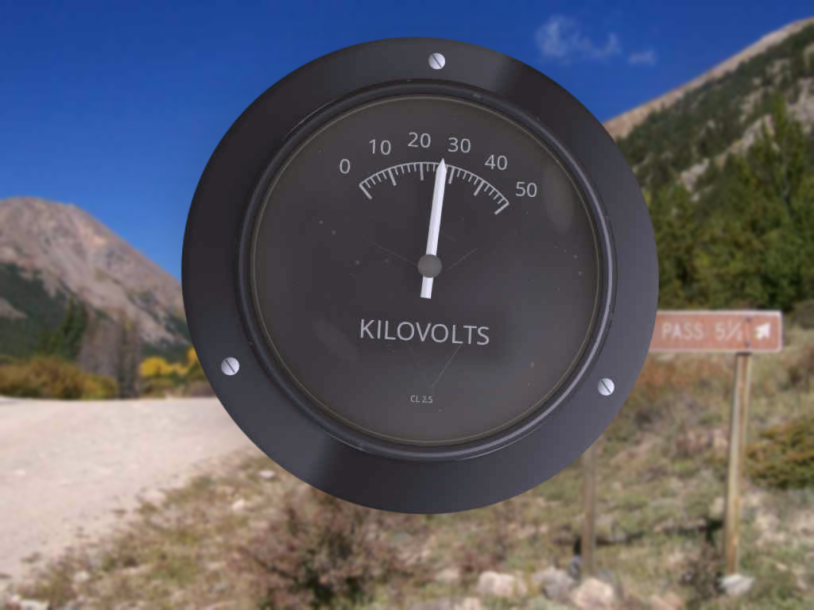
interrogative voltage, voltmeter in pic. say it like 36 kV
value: 26 kV
